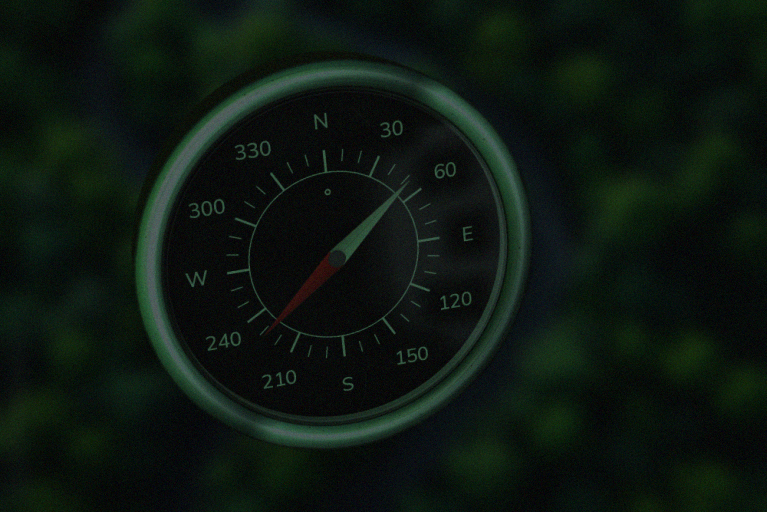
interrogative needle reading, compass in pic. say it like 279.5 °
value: 230 °
